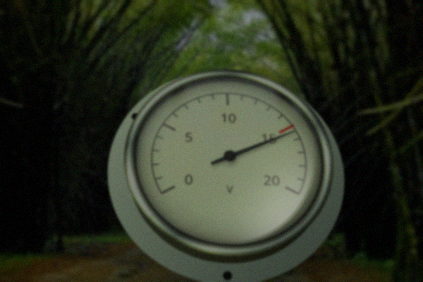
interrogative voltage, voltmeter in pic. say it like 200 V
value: 15.5 V
